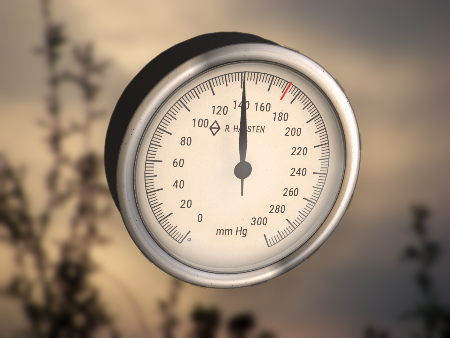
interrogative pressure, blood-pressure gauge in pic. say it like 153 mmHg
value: 140 mmHg
